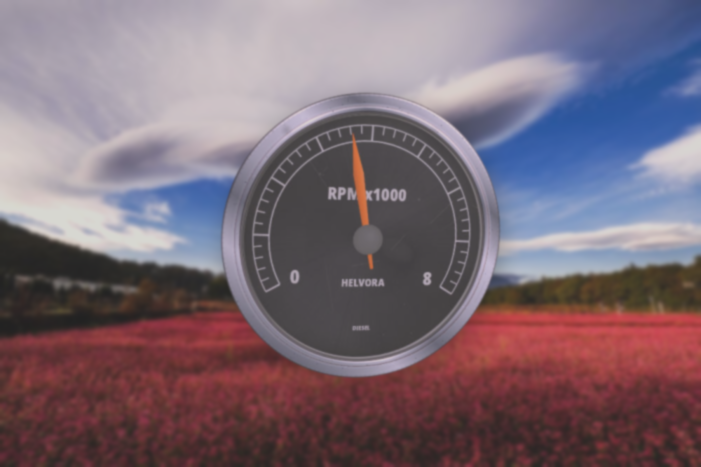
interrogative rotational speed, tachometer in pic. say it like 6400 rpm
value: 3600 rpm
